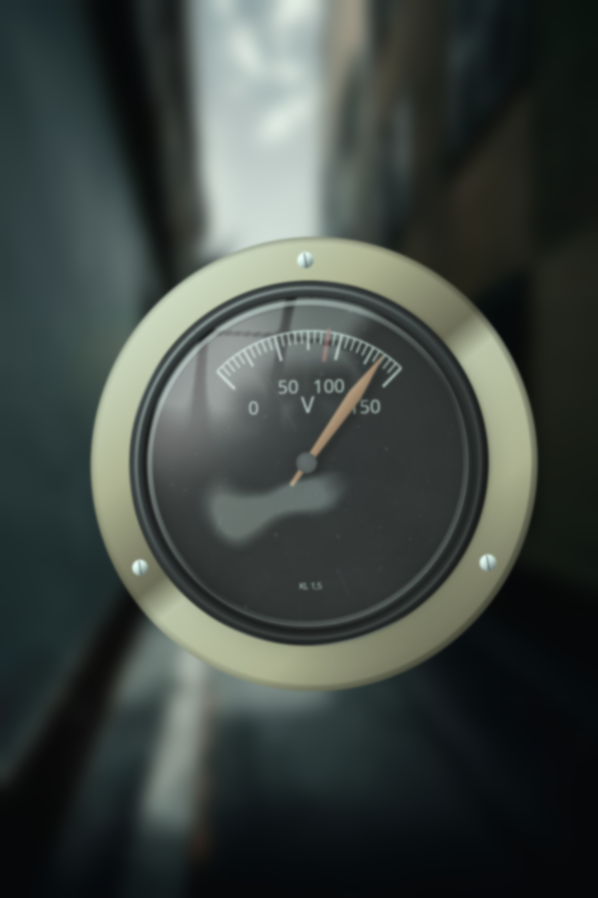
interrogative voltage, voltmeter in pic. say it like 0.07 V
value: 135 V
